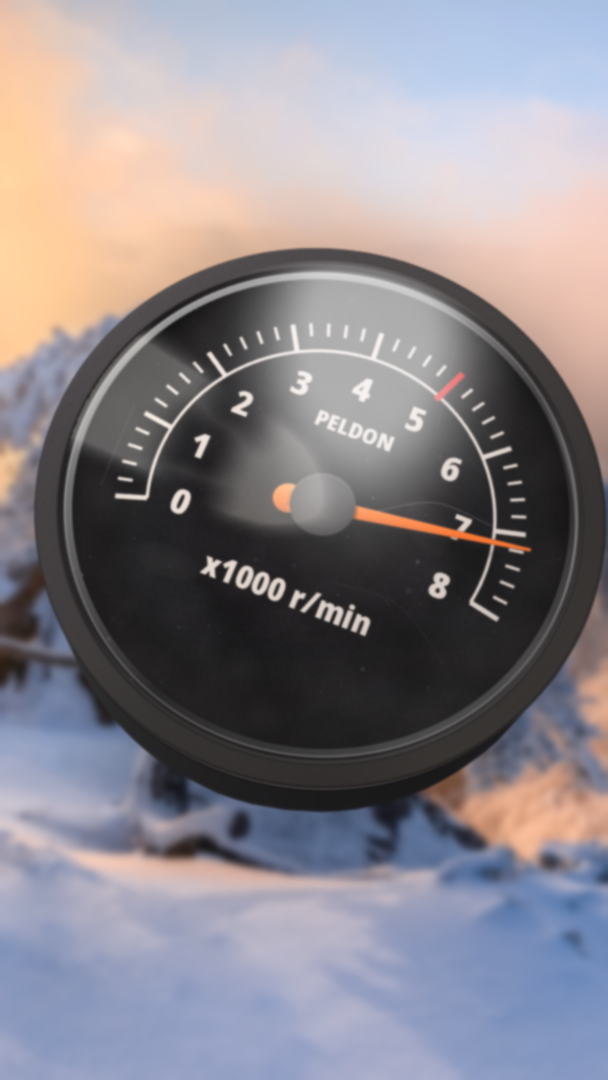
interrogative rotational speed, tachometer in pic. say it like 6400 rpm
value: 7200 rpm
